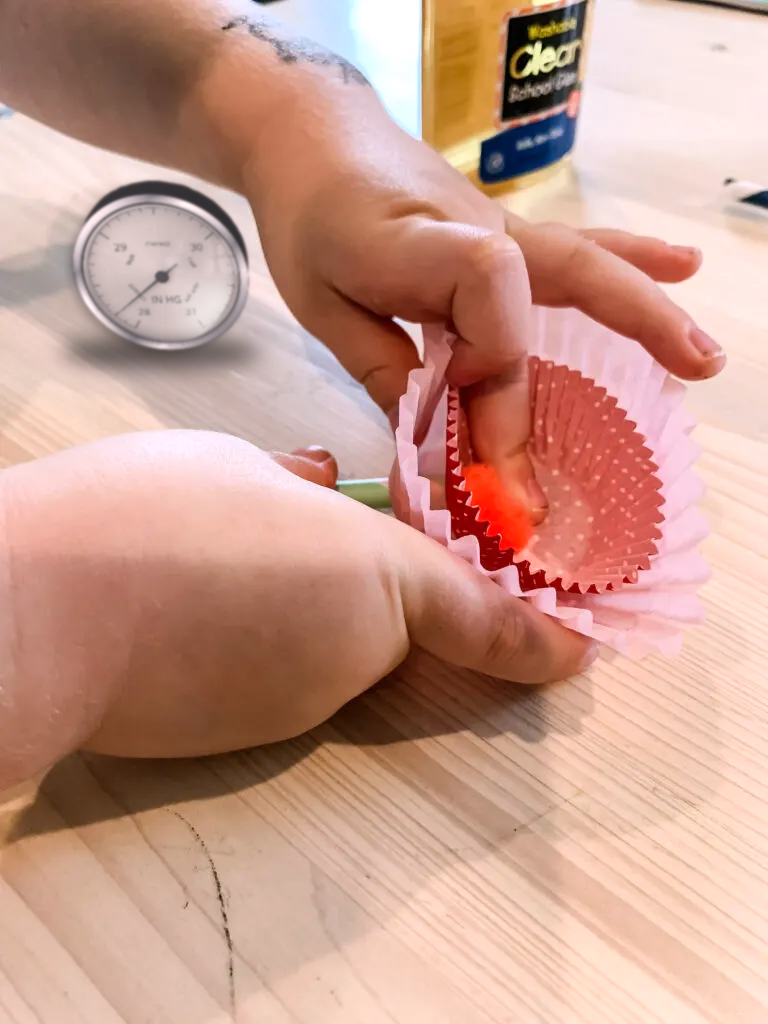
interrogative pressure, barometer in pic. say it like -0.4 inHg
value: 28.2 inHg
